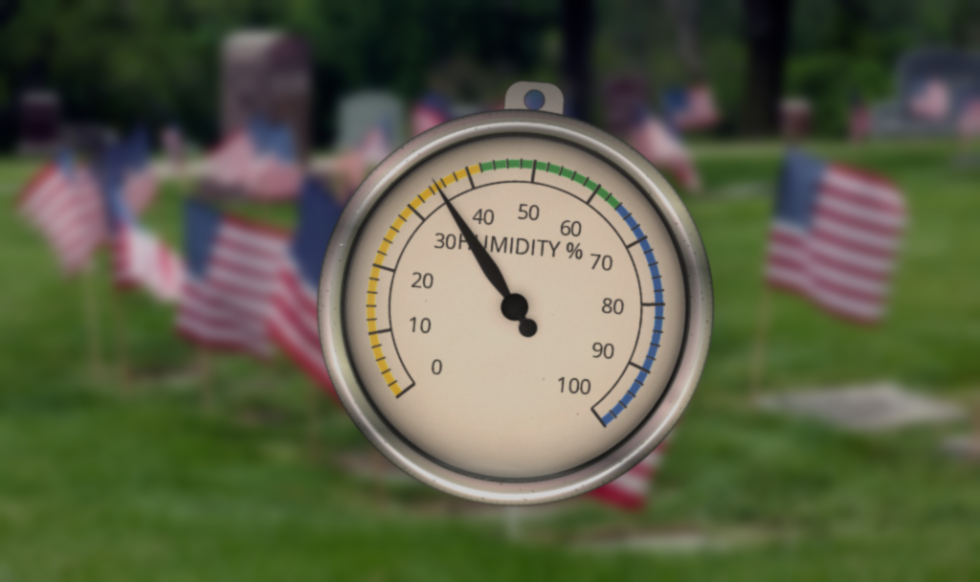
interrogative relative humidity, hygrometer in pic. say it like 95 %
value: 35 %
